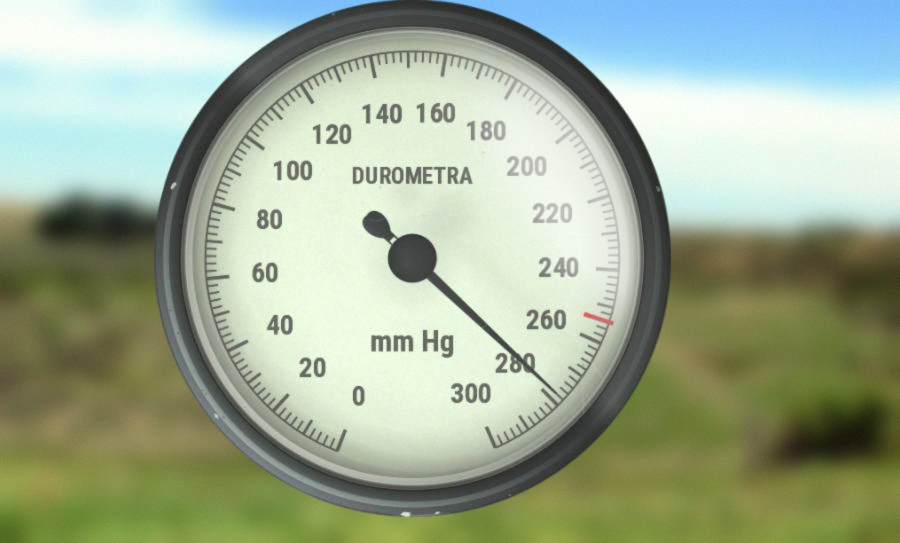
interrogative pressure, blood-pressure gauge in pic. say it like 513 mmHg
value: 278 mmHg
